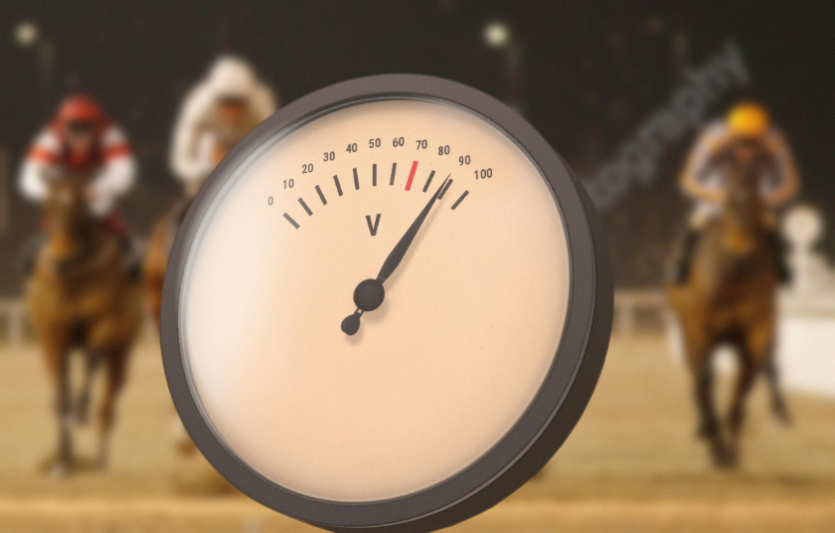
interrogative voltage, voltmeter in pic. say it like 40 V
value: 90 V
